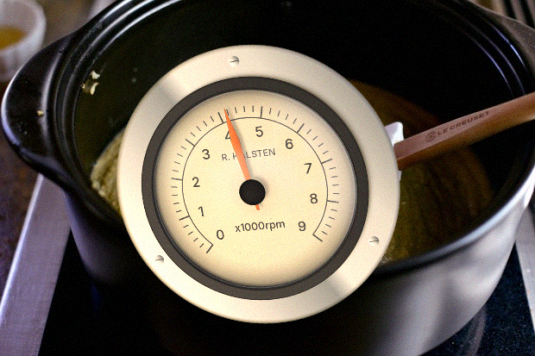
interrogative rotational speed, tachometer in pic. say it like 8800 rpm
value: 4200 rpm
